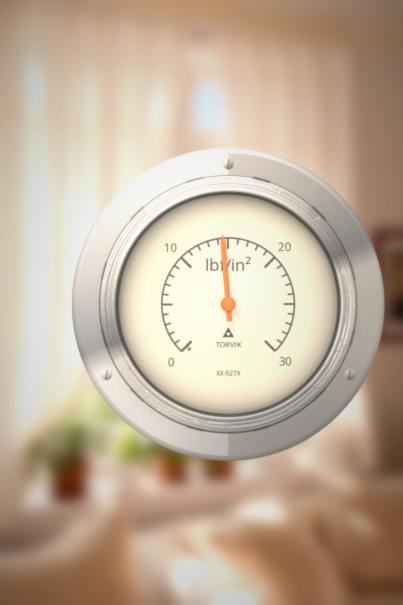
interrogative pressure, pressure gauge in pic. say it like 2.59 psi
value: 14.5 psi
